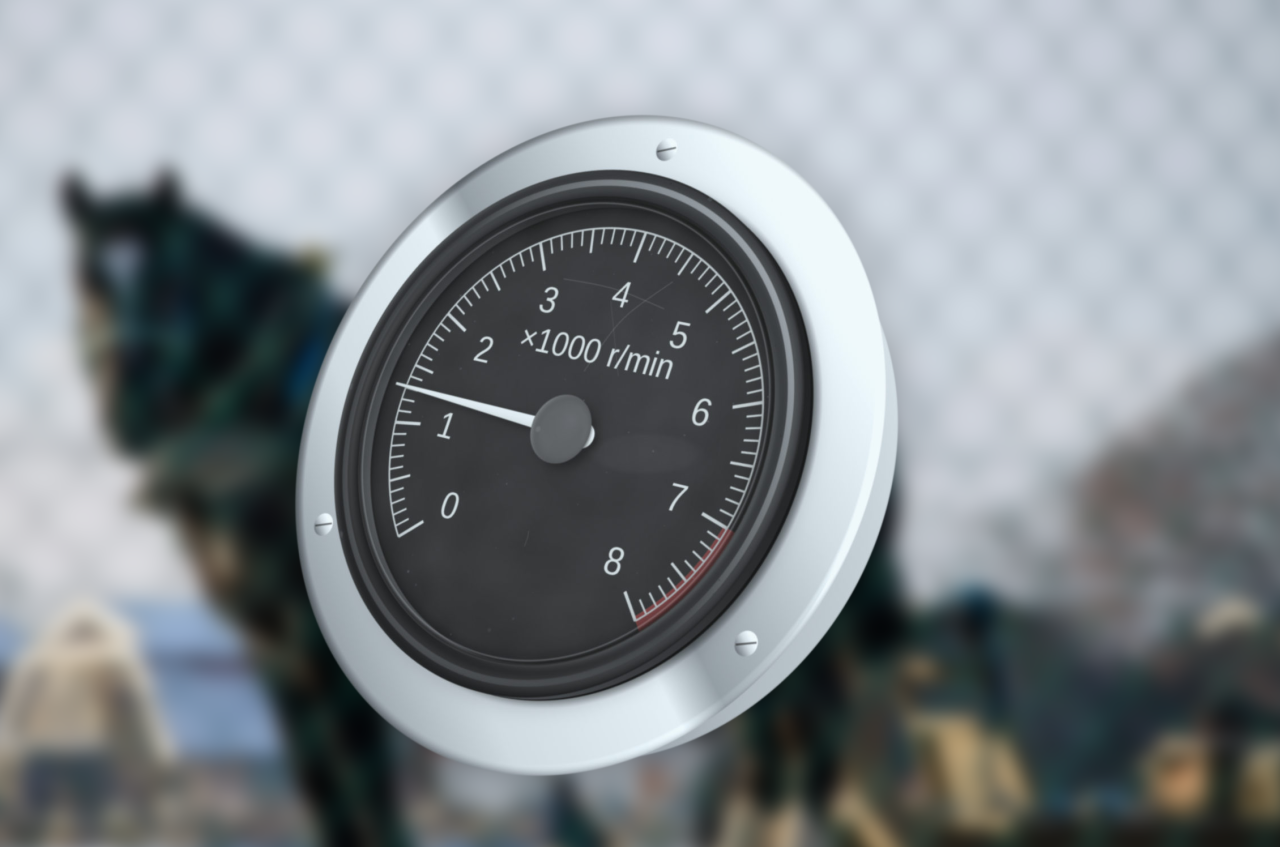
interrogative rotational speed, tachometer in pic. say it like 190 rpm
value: 1300 rpm
